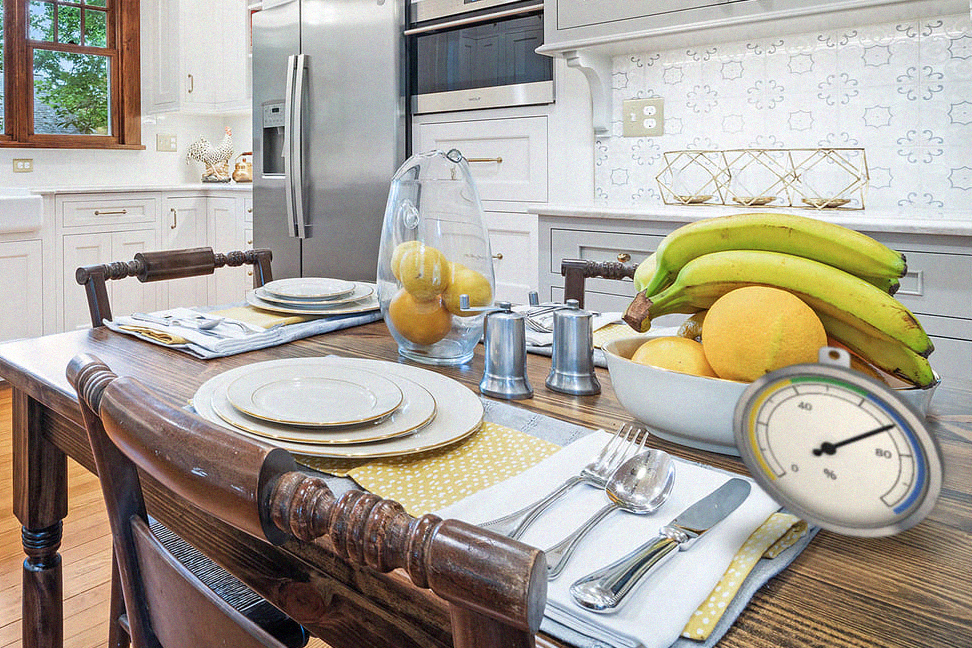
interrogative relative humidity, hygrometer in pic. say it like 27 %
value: 70 %
